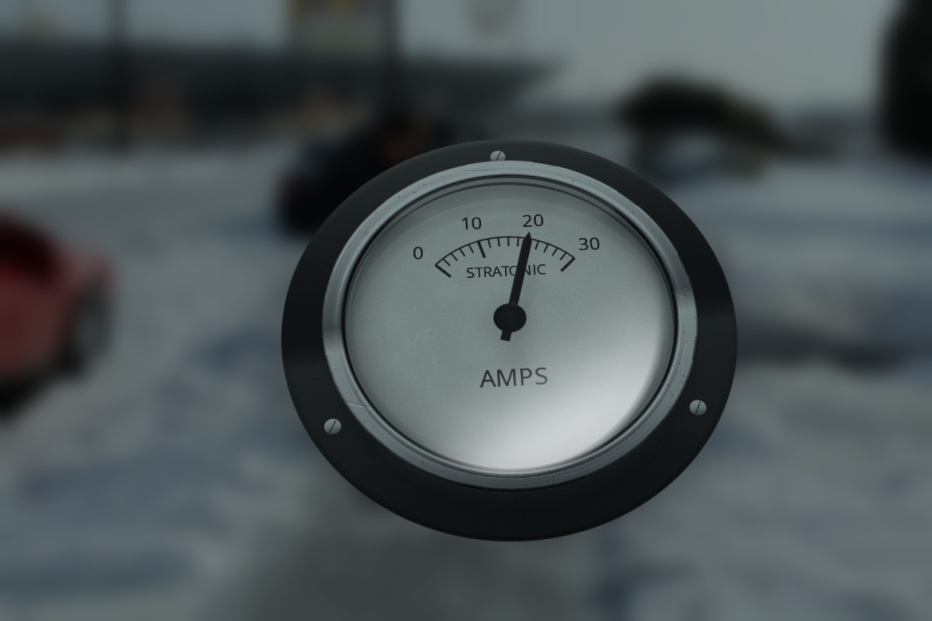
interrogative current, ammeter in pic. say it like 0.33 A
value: 20 A
